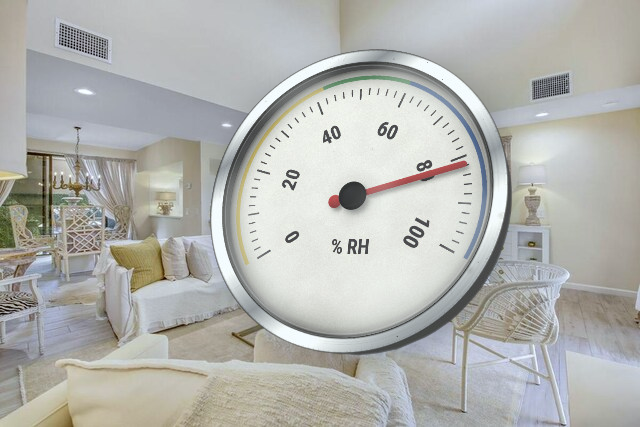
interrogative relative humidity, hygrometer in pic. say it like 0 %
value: 82 %
